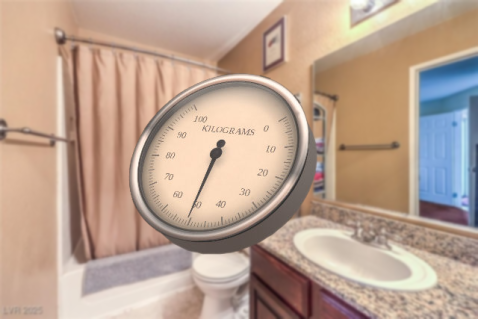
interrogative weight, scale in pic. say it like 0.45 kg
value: 50 kg
